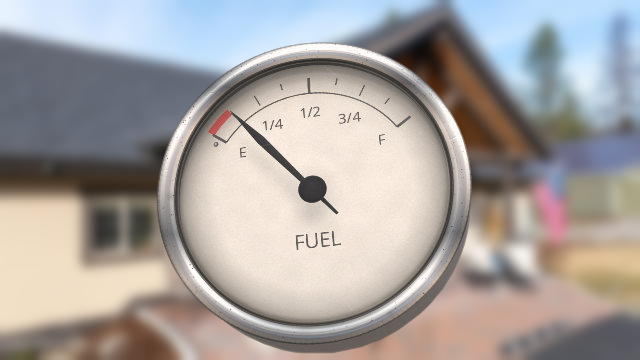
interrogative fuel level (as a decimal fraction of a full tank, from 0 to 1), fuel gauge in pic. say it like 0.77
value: 0.125
